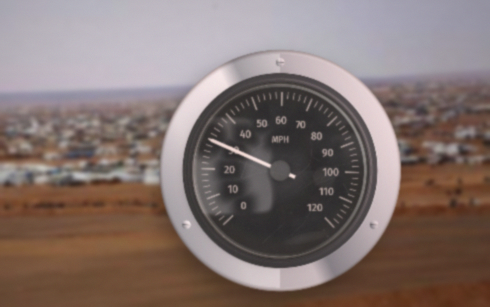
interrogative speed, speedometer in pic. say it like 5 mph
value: 30 mph
